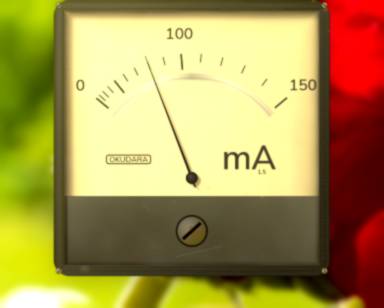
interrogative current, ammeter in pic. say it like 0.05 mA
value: 80 mA
